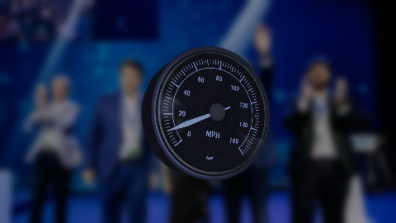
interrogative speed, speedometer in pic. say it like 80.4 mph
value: 10 mph
